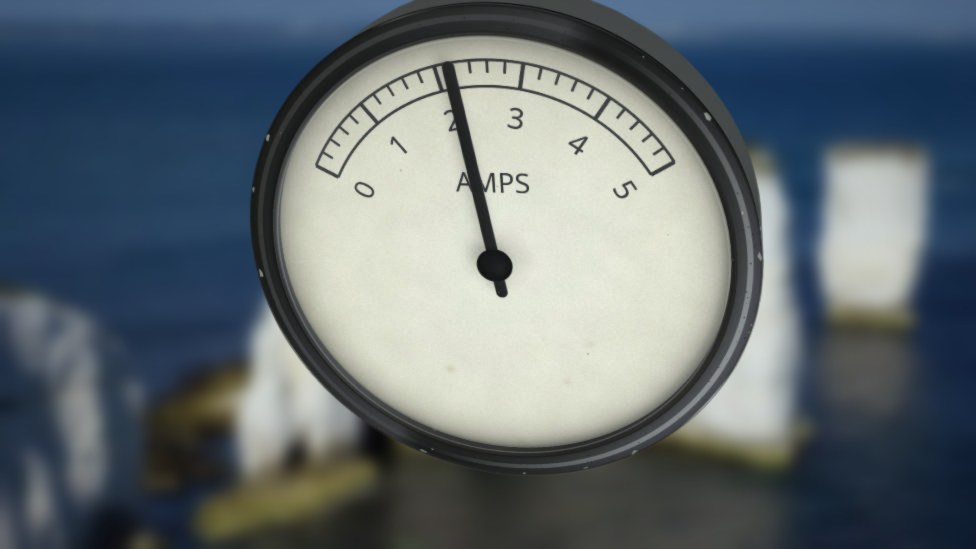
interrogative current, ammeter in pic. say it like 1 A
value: 2.2 A
